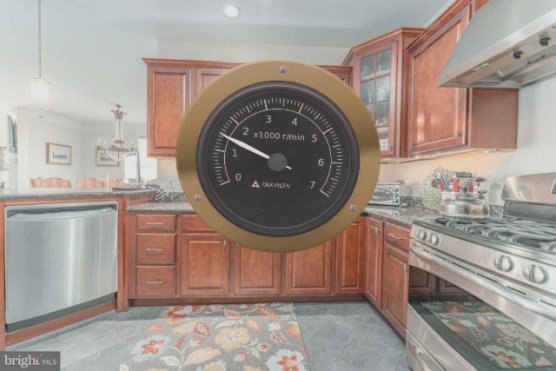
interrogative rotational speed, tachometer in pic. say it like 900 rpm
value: 1500 rpm
